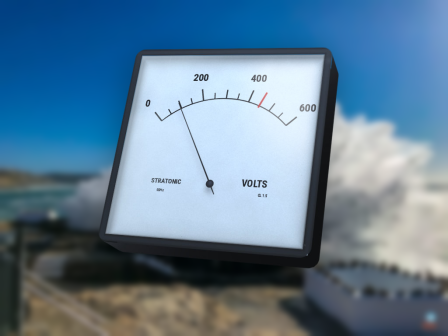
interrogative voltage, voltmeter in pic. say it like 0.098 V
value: 100 V
